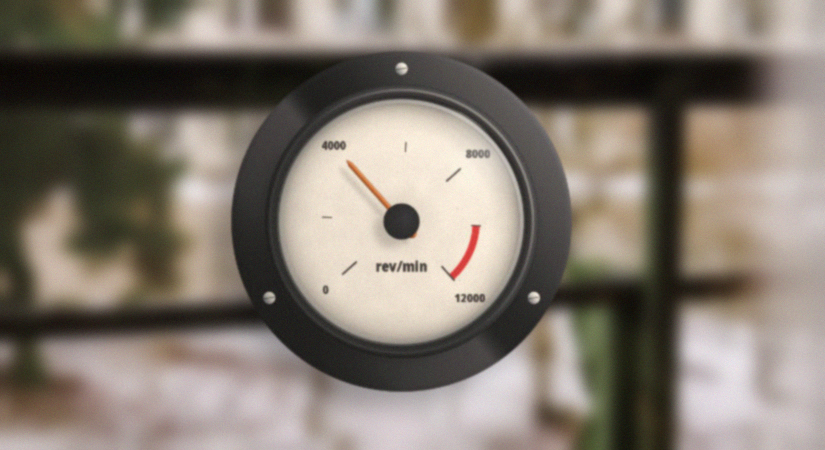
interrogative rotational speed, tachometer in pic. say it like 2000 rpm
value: 4000 rpm
